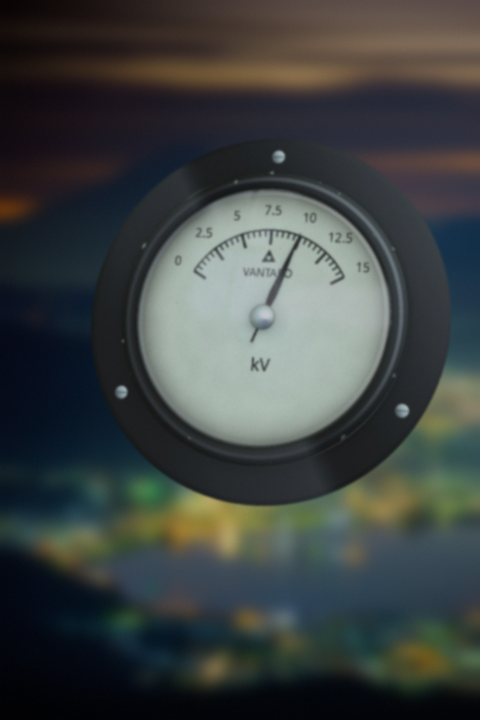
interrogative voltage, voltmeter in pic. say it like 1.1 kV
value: 10 kV
